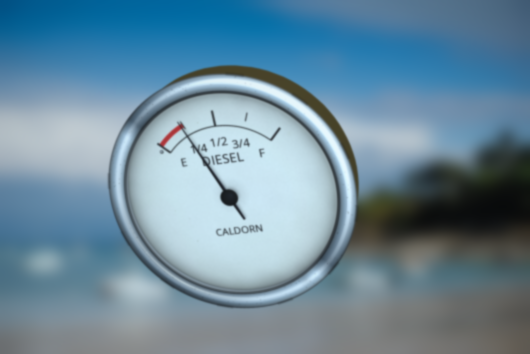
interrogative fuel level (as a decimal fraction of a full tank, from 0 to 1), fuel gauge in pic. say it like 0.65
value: 0.25
